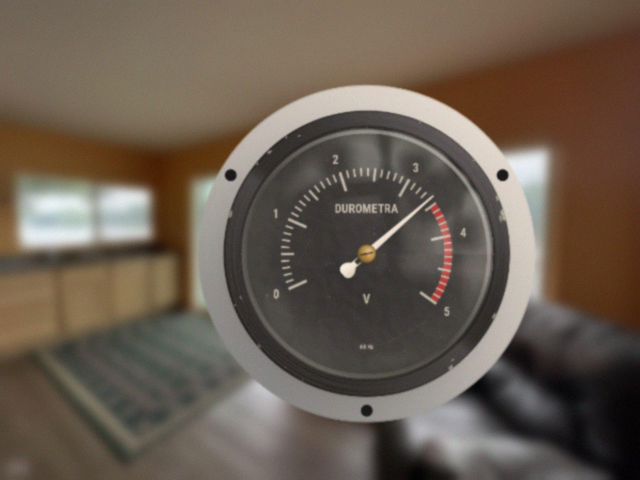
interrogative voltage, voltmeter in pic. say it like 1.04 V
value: 3.4 V
